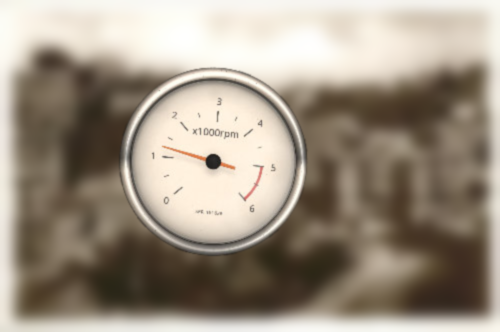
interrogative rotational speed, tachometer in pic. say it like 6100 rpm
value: 1250 rpm
